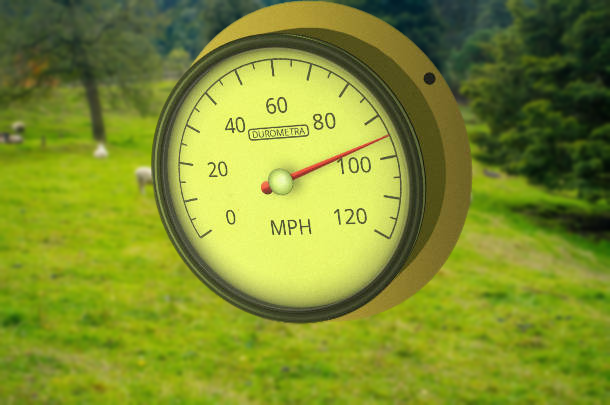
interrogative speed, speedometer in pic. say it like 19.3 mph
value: 95 mph
